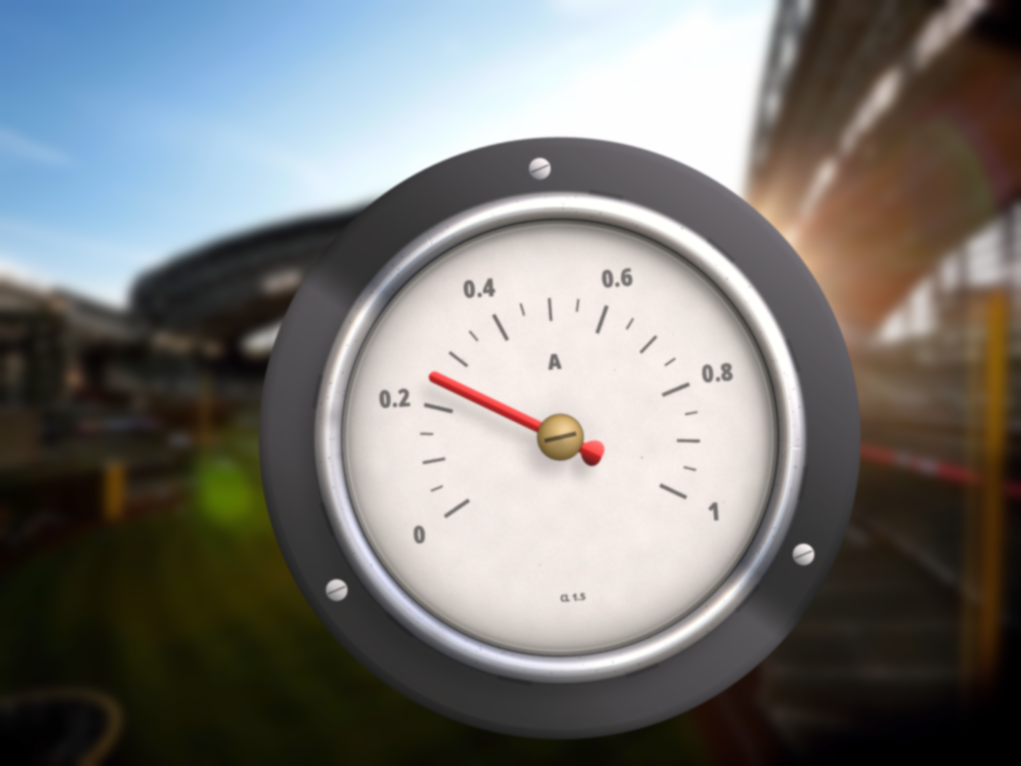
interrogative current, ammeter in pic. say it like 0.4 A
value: 0.25 A
